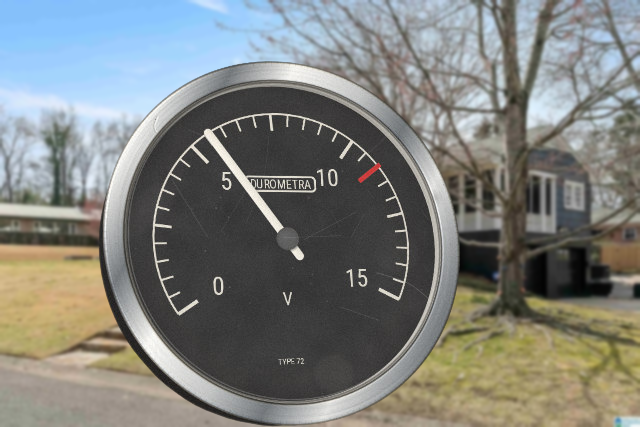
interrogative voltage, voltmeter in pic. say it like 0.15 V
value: 5.5 V
